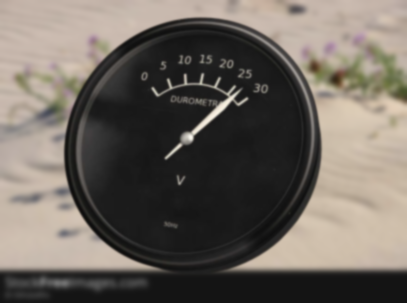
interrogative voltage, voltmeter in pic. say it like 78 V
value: 27.5 V
